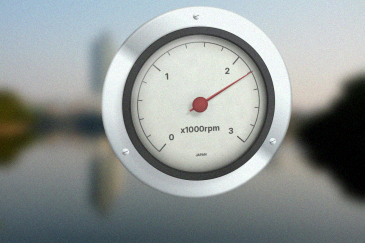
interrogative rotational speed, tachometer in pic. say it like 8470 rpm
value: 2200 rpm
